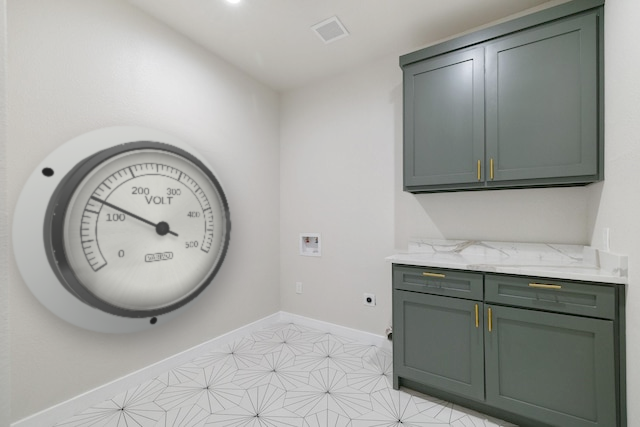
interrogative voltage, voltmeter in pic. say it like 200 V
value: 120 V
